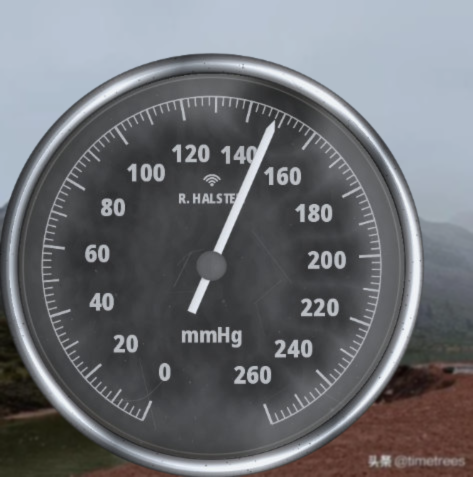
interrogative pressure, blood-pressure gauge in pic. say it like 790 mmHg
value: 148 mmHg
